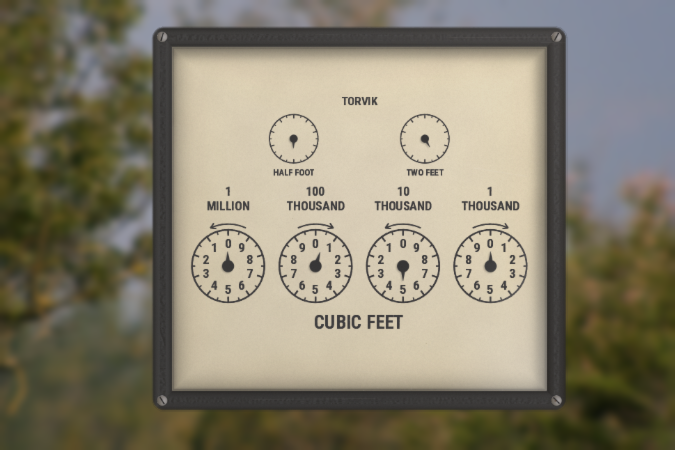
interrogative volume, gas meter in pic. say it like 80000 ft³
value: 5000 ft³
